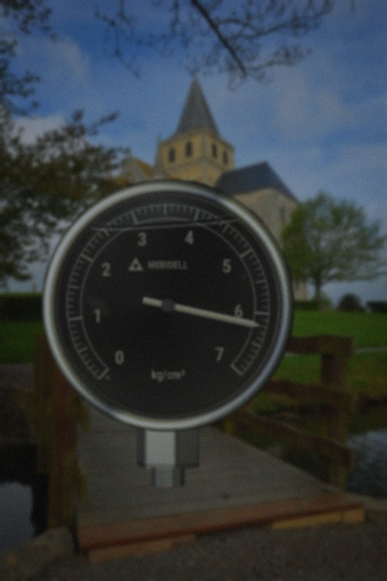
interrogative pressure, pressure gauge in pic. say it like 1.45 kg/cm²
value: 6.2 kg/cm²
